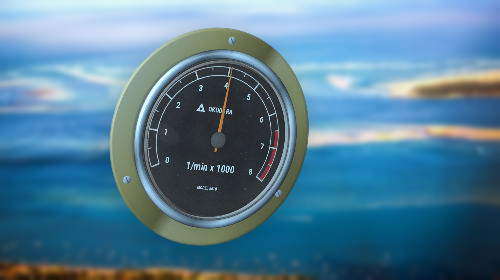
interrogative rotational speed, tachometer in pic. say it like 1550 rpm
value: 4000 rpm
